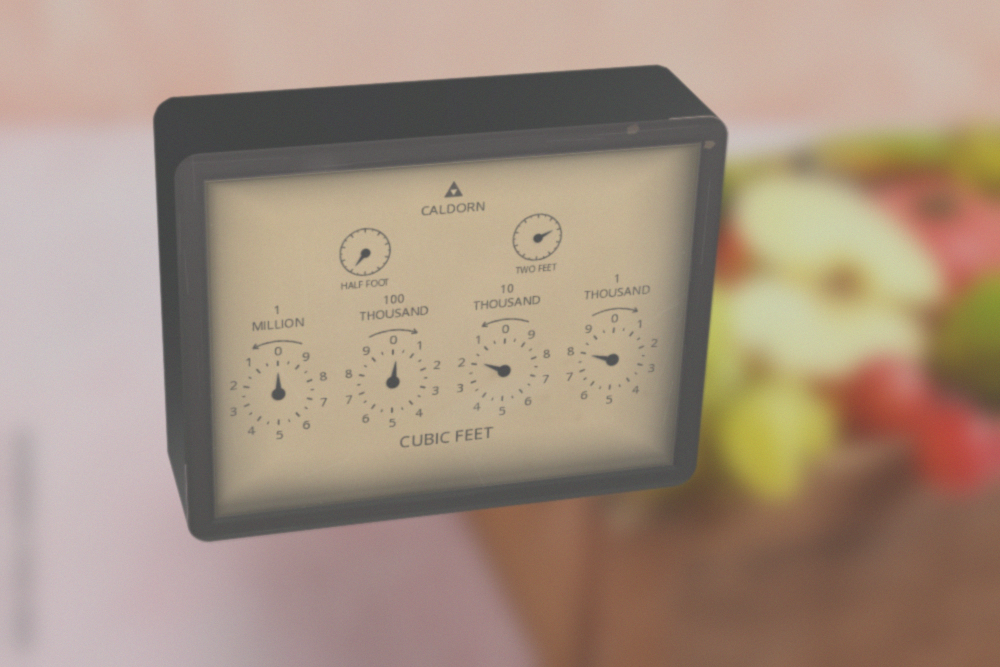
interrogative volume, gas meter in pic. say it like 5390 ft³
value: 1800 ft³
